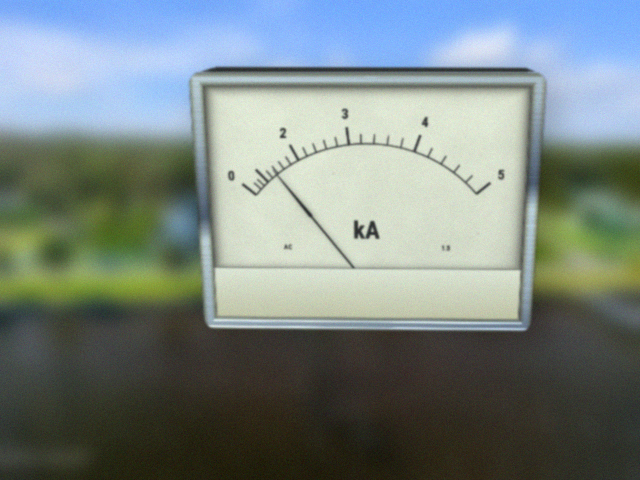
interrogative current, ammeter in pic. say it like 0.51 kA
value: 1.4 kA
